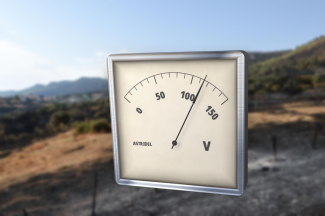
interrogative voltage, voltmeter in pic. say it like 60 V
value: 115 V
